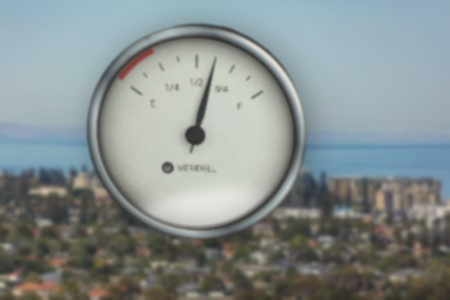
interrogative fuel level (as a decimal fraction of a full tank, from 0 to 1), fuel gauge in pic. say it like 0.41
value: 0.625
